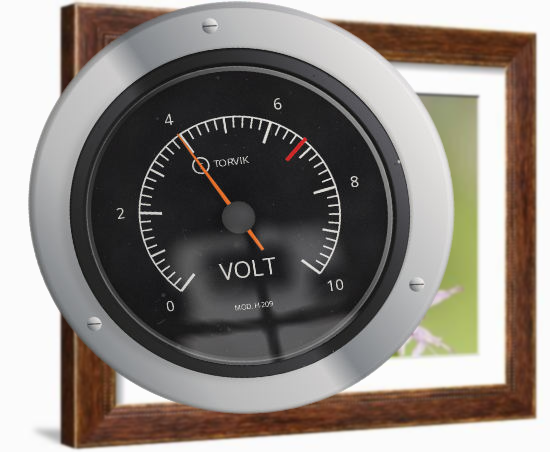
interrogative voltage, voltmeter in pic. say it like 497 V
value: 4 V
